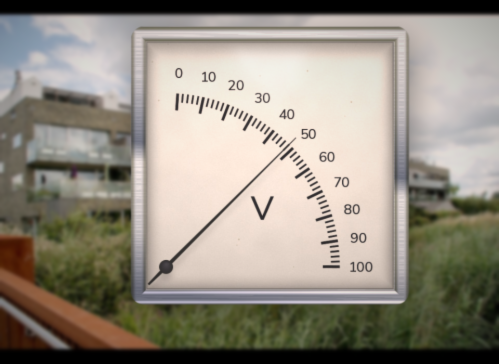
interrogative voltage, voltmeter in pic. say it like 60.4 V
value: 48 V
